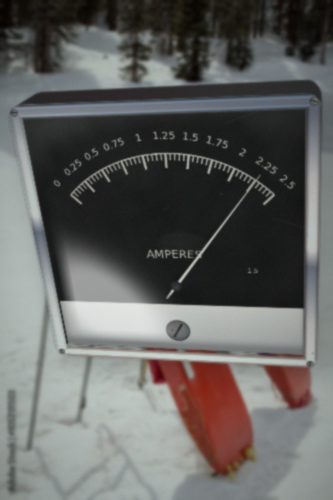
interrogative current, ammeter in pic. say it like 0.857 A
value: 2.25 A
